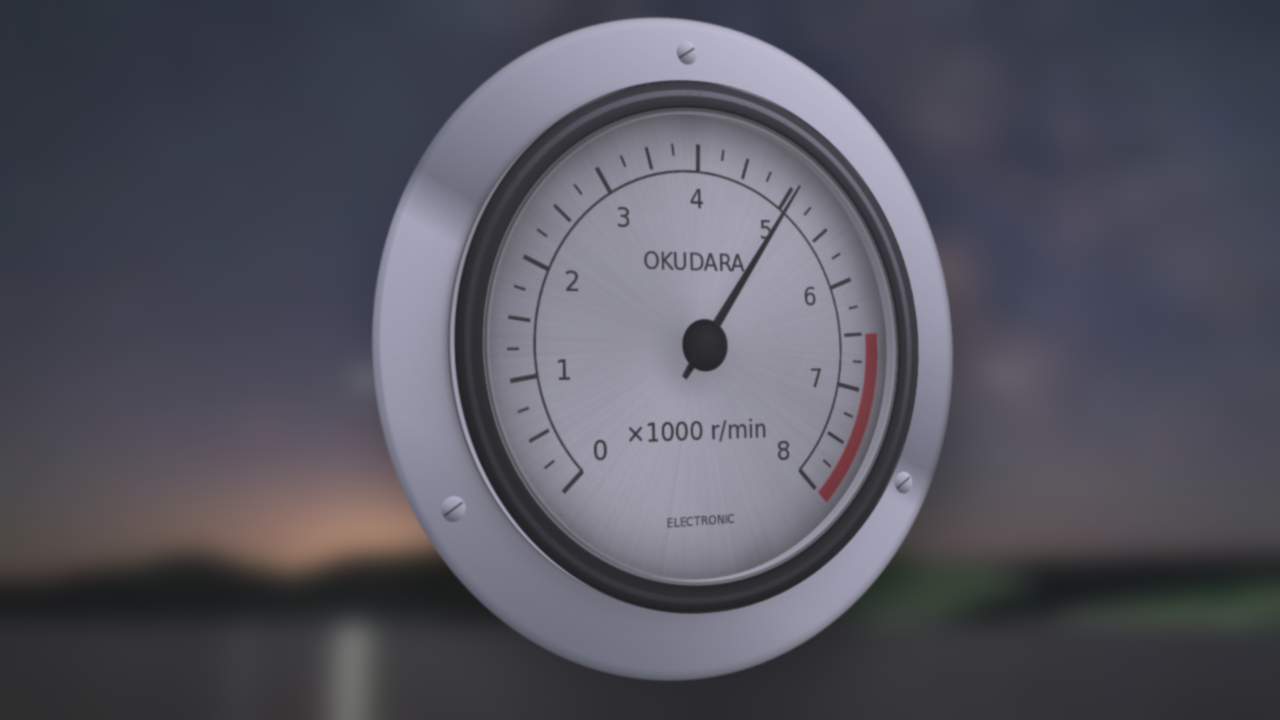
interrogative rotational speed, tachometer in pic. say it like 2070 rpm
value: 5000 rpm
